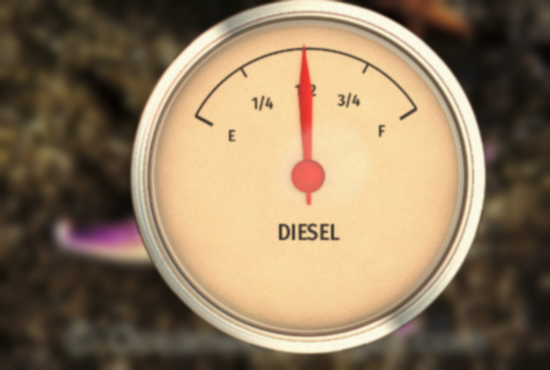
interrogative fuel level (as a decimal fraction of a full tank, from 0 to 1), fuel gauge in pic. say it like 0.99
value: 0.5
